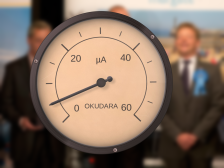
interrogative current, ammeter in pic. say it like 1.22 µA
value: 5 µA
